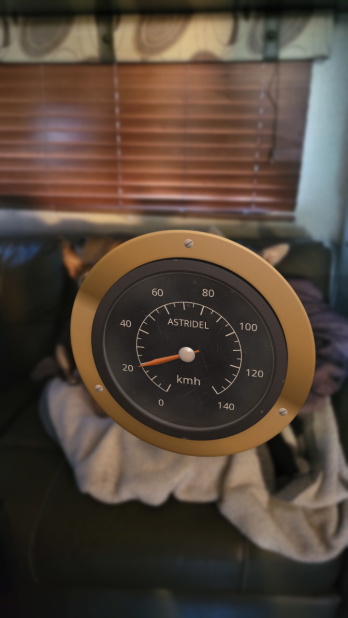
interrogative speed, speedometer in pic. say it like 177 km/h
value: 20 km/h
